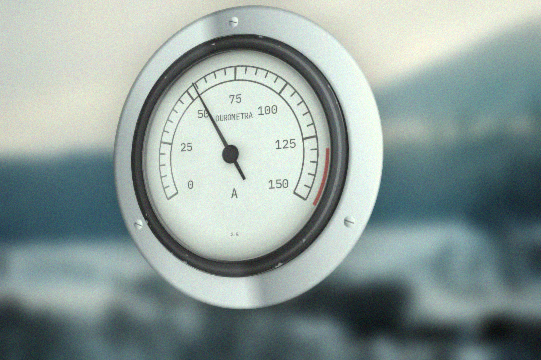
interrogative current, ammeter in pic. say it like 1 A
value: 55 A
